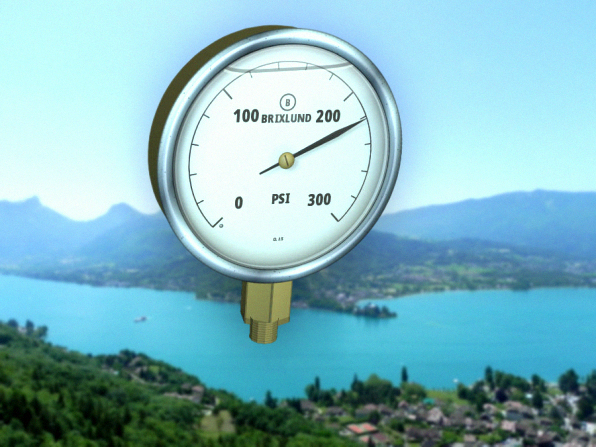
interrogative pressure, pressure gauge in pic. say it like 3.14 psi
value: 220 psi
